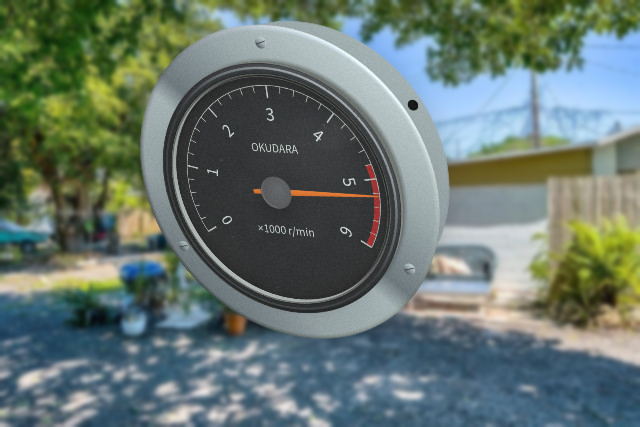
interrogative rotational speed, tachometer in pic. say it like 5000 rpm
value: 5200 rpm
